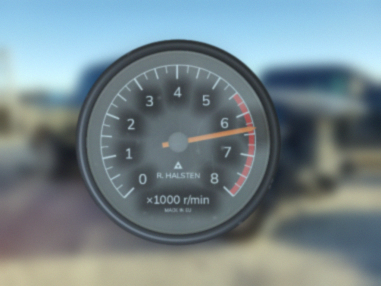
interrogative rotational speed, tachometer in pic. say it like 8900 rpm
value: 6375 rpm
